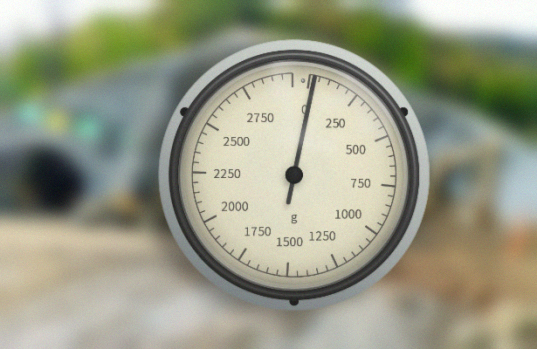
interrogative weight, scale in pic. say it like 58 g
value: 25 g
